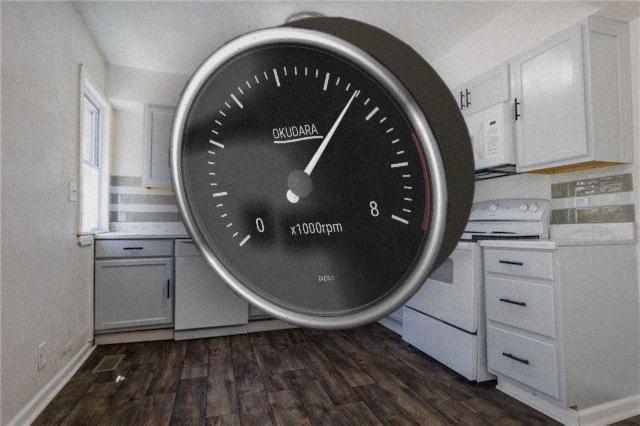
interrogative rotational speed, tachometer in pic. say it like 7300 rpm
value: 5600 rpm
